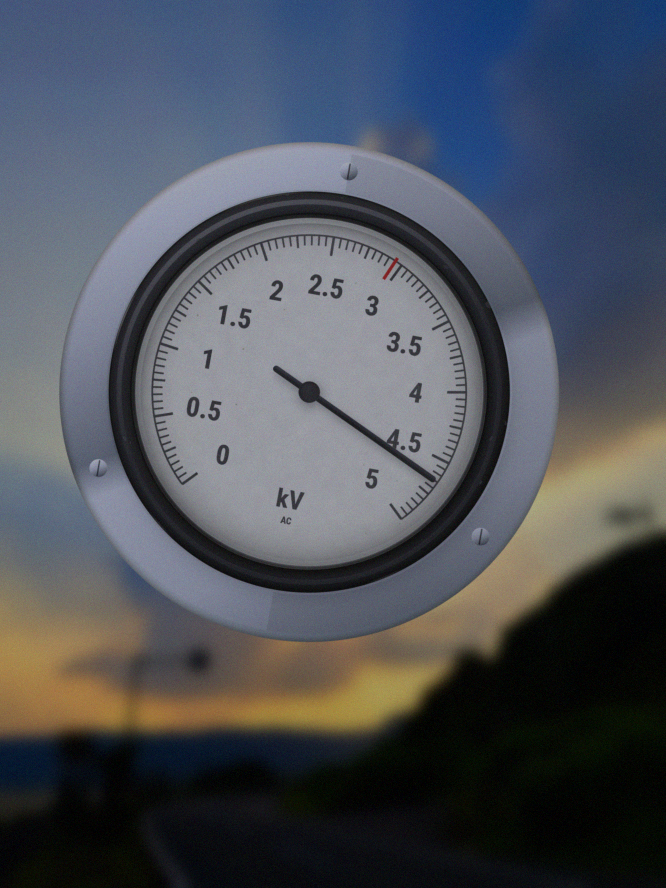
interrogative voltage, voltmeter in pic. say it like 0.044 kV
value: 4.65 kV
